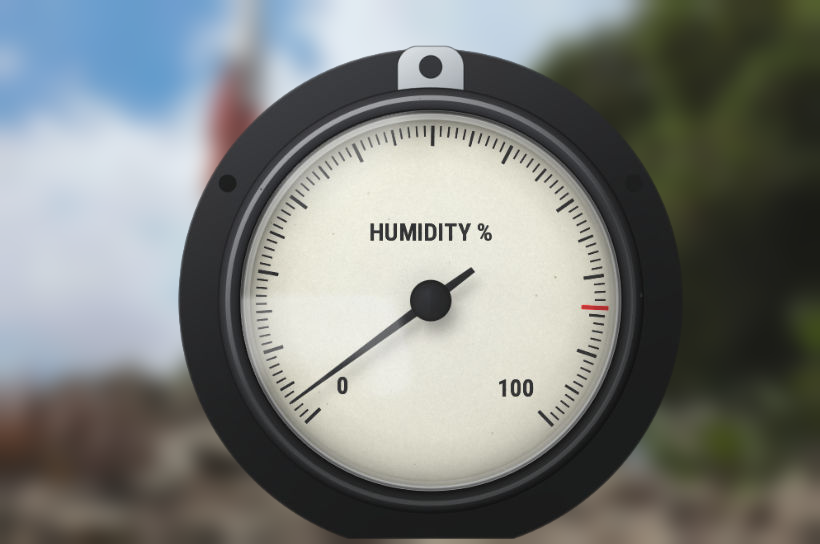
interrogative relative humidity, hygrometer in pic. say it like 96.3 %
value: 3 %
